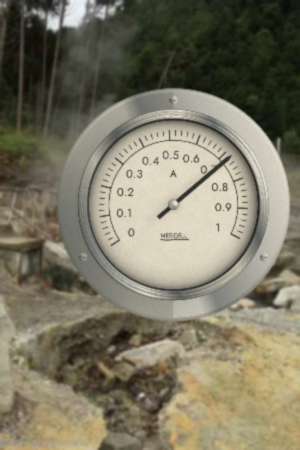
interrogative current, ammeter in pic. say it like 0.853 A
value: 0.72 A
